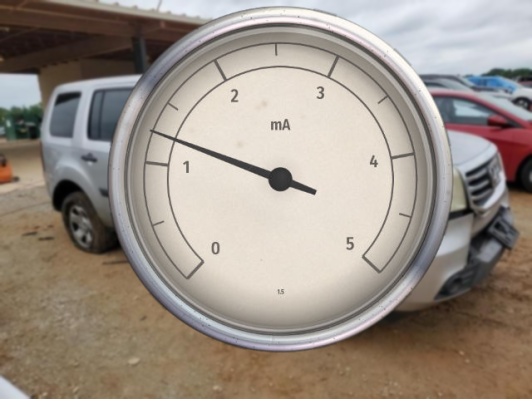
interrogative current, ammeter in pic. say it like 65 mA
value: 1.25 mA
